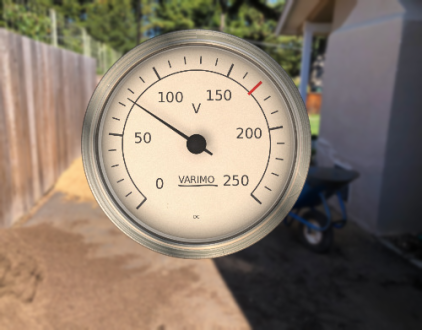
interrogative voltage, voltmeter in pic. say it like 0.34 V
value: 75 V
